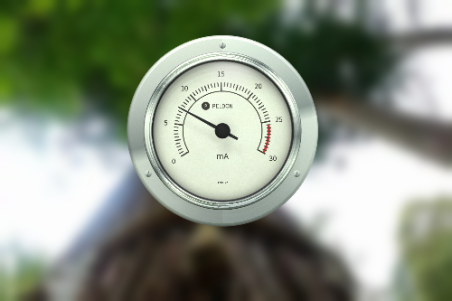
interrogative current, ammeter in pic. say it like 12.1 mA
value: 7.5 mA
